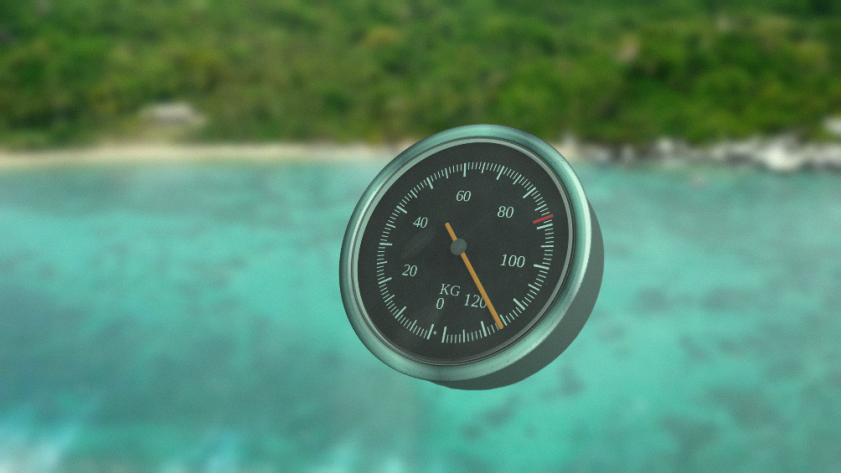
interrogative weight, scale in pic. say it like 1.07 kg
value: 116 kg
